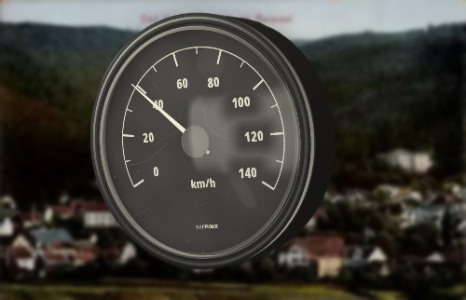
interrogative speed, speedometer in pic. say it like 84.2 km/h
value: 40 km/h
